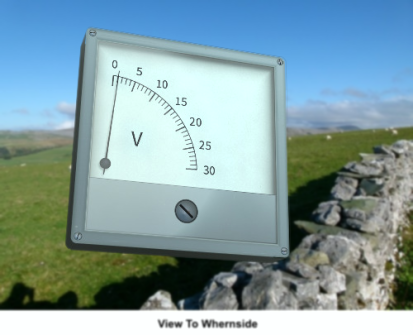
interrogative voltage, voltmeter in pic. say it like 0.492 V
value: 1 V
